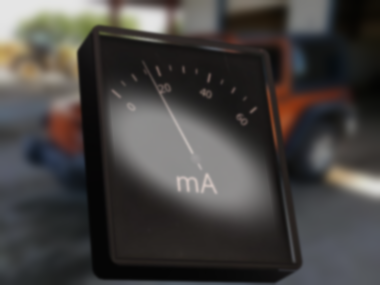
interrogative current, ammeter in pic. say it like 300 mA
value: 15 mA
